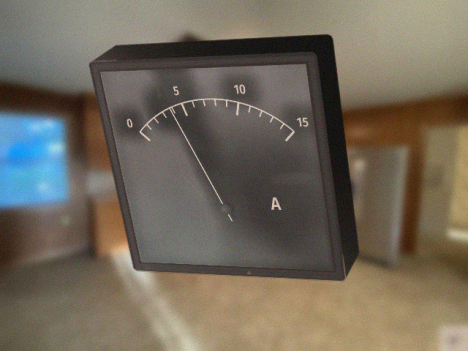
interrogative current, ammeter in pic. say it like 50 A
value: 4 A
